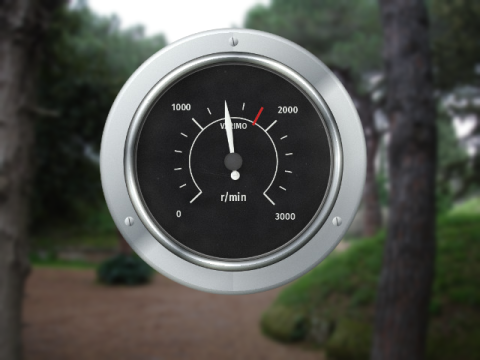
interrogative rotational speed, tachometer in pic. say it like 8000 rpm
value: 1400 rpm
